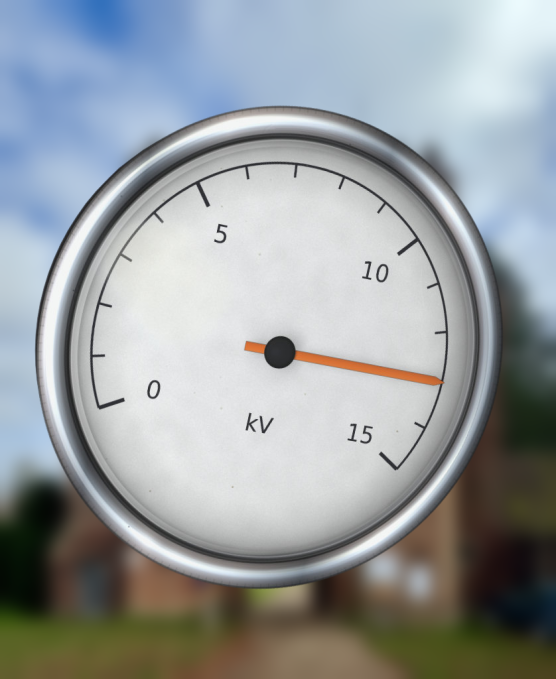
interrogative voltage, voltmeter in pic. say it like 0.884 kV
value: 13 kV
